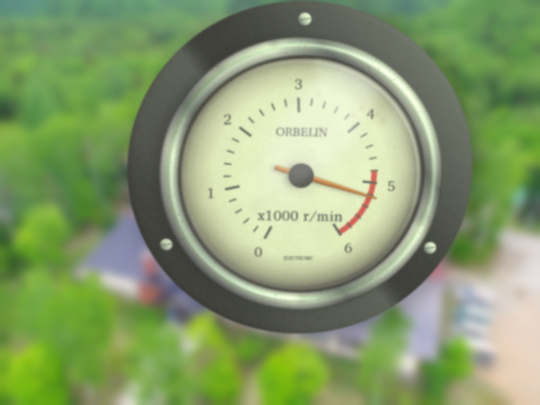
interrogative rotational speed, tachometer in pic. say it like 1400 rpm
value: 5200 rpm
